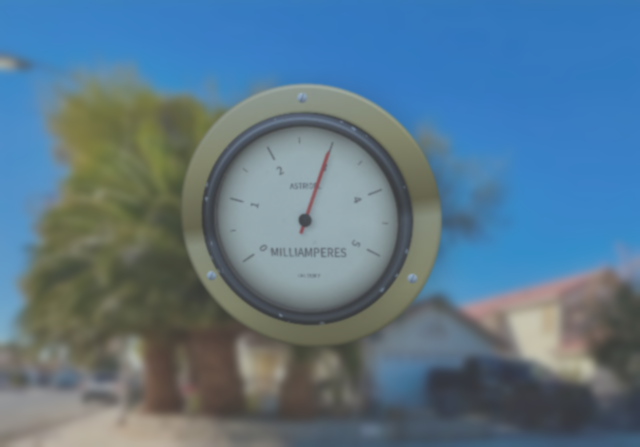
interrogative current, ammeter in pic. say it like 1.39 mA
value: 3 mA
